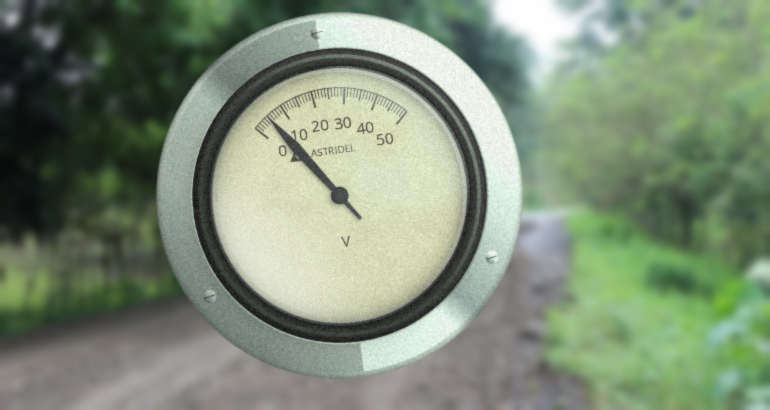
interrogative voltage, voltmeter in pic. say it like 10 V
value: 5 V
